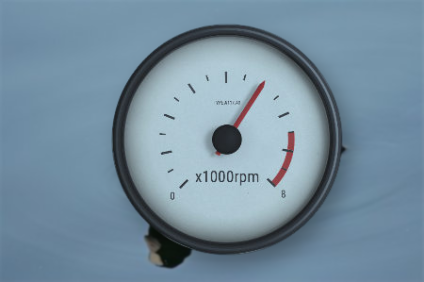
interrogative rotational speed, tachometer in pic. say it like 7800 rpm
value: 5000 rpm
